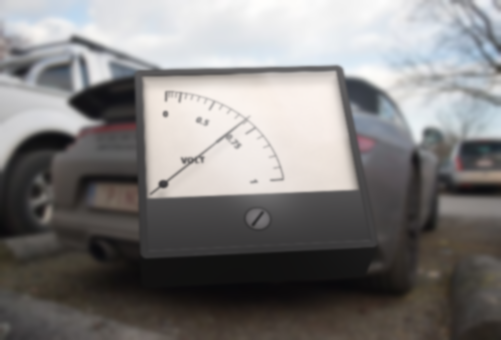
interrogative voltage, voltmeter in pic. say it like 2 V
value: 0.7 V
